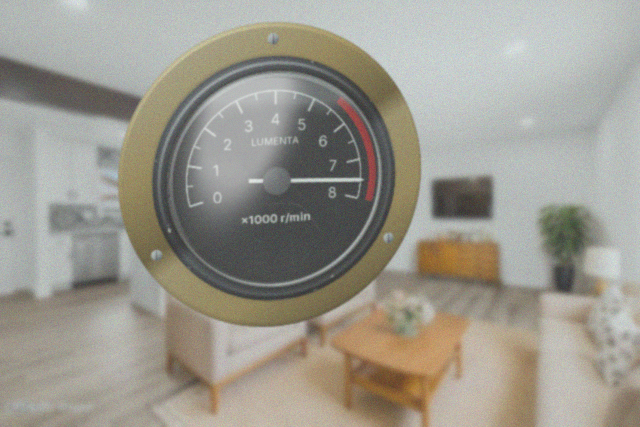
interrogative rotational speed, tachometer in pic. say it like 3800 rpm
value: 7500 rpm
